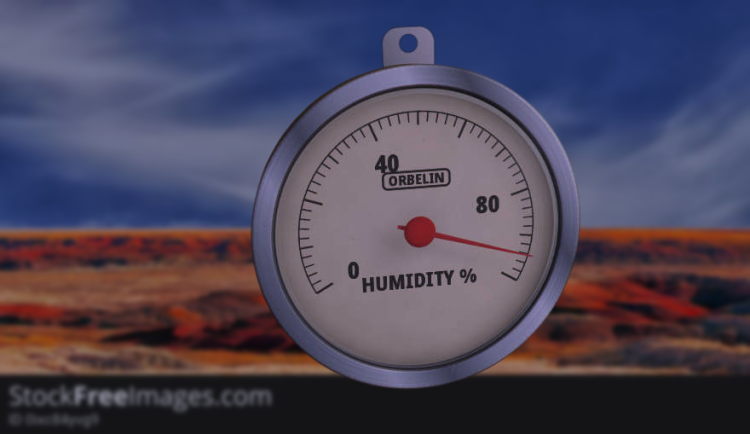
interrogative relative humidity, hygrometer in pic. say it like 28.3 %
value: 94 %
